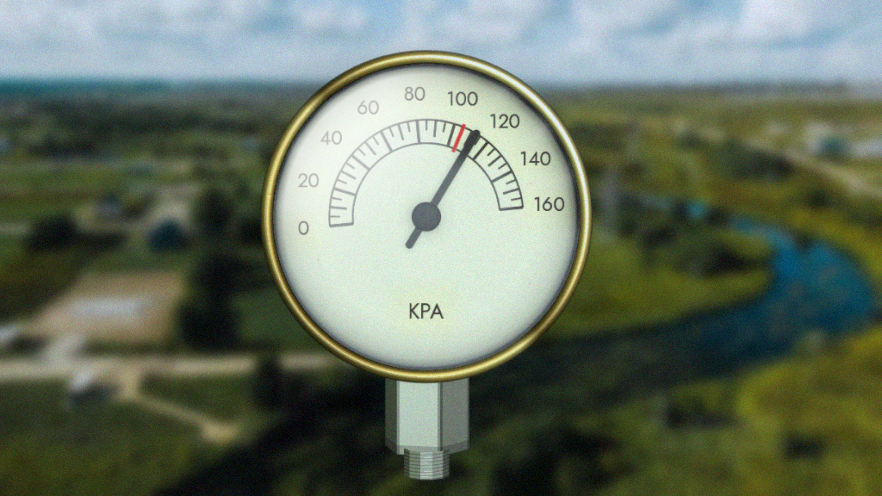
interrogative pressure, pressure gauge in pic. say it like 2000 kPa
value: 112.5 kPa
